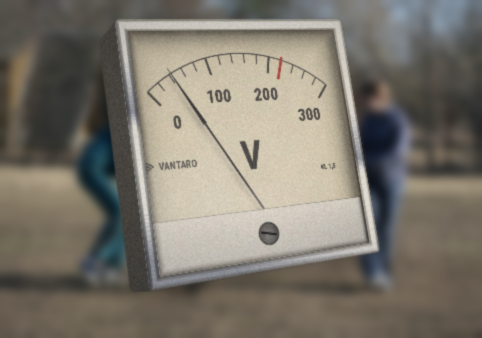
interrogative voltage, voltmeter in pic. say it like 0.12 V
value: 40 V
